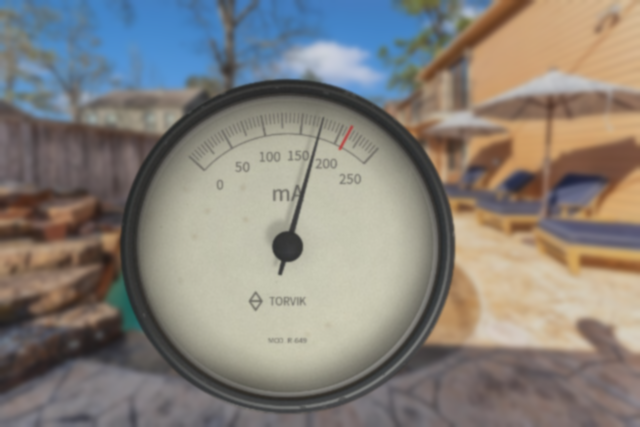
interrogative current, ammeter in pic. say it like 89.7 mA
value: 175 mA
